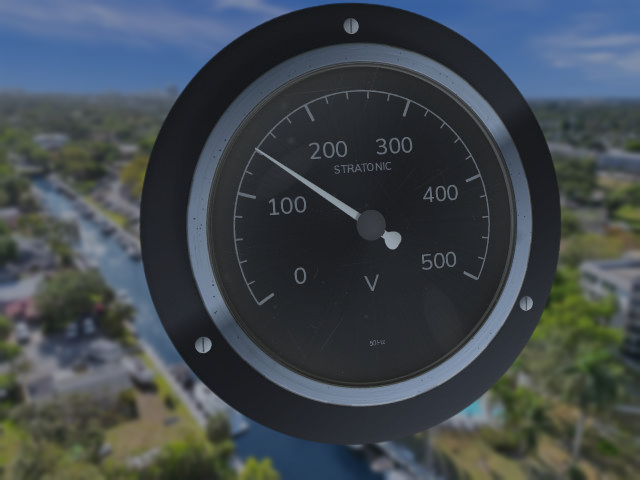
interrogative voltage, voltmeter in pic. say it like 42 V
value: 140 V
